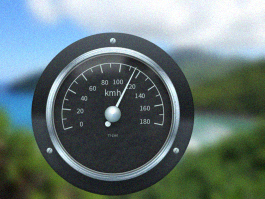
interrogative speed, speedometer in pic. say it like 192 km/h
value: 115 km/h
